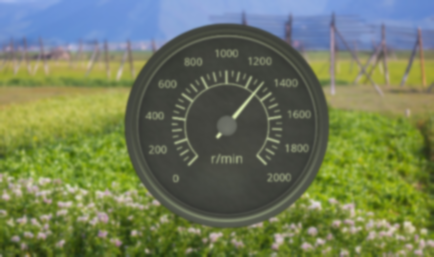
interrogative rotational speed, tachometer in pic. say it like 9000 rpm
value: 1300 rpm
